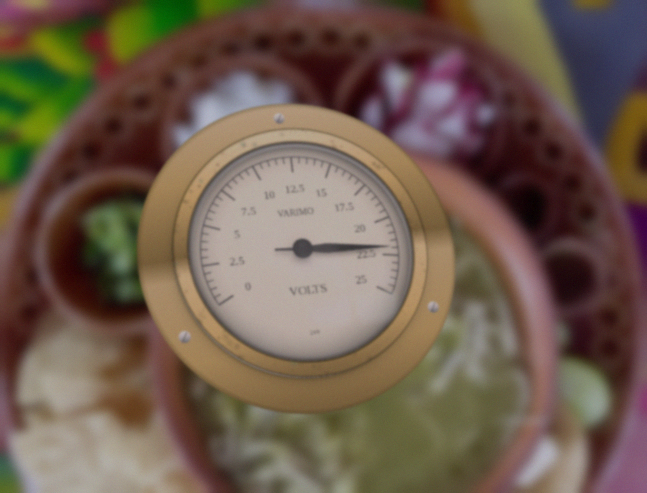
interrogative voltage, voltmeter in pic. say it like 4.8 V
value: 22 V
